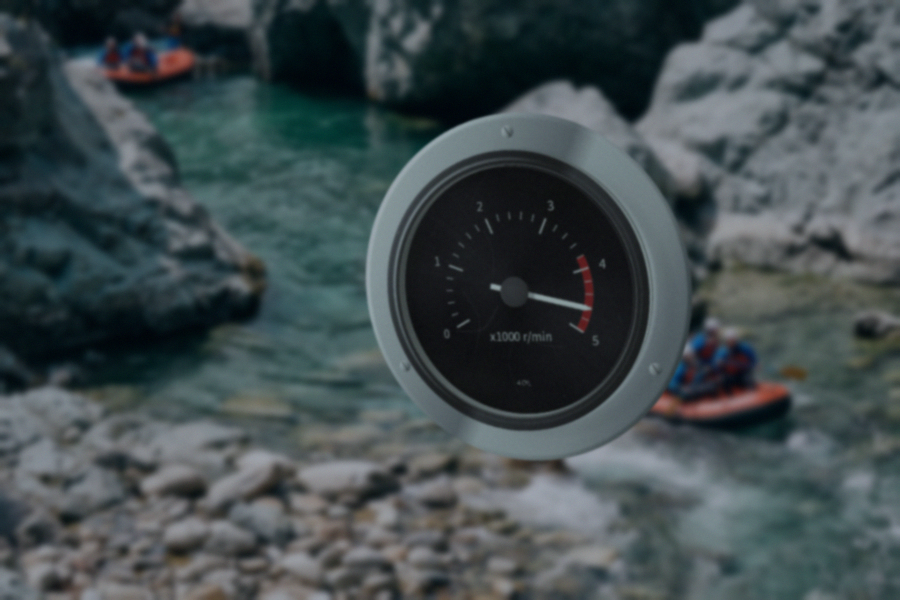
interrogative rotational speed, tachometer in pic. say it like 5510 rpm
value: 4600 rpm
